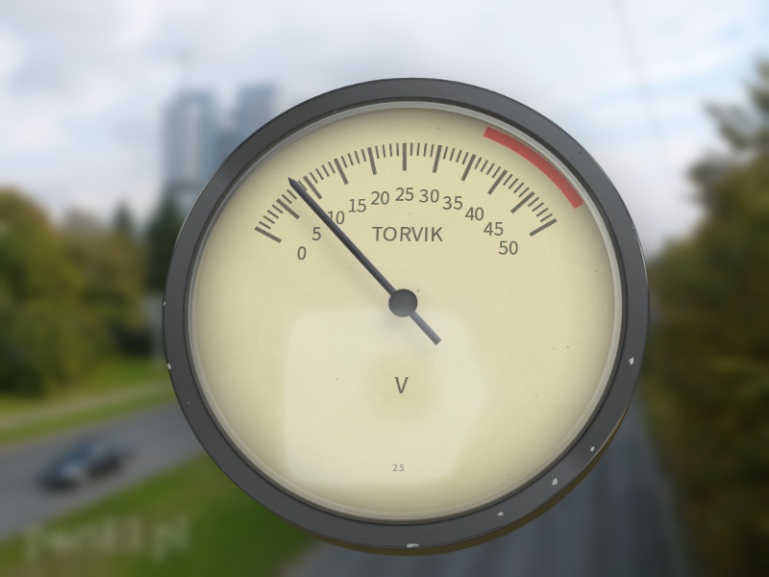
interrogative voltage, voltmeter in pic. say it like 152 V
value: 8 V
